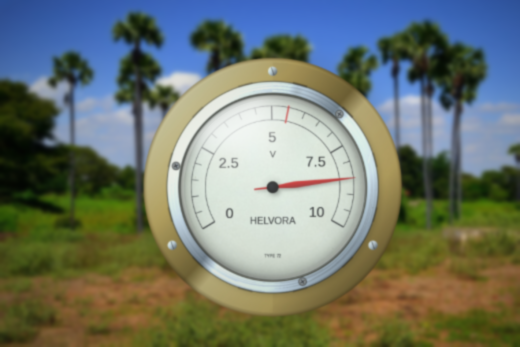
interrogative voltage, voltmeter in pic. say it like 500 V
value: 8.5 V
